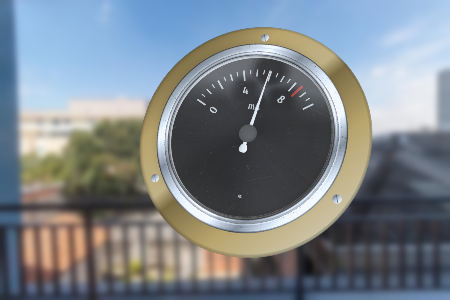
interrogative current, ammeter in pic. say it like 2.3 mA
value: 6 mA
